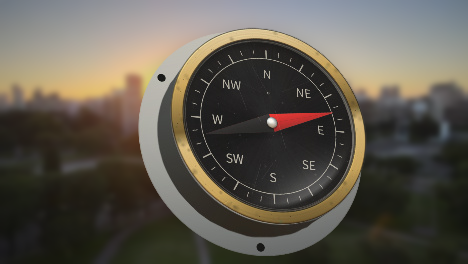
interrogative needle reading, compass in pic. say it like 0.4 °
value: 75 °
